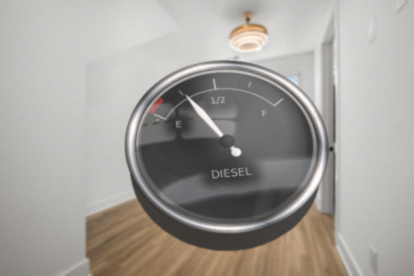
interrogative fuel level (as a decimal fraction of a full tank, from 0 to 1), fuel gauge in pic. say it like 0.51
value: 0.25
